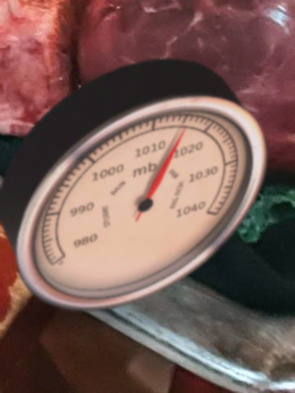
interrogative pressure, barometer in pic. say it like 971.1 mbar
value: 1015 mbar
